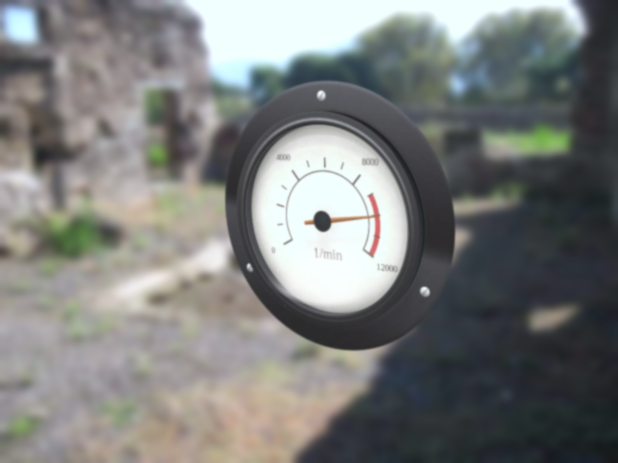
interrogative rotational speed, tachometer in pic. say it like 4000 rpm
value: 10000 rpm
